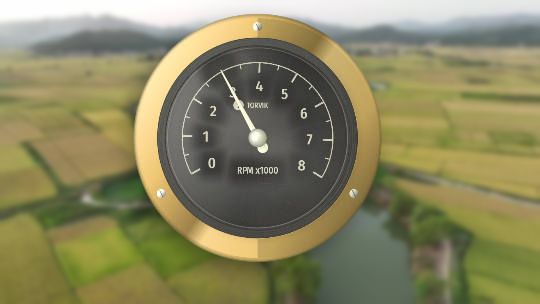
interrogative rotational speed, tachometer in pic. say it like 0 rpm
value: 3000 rpm
